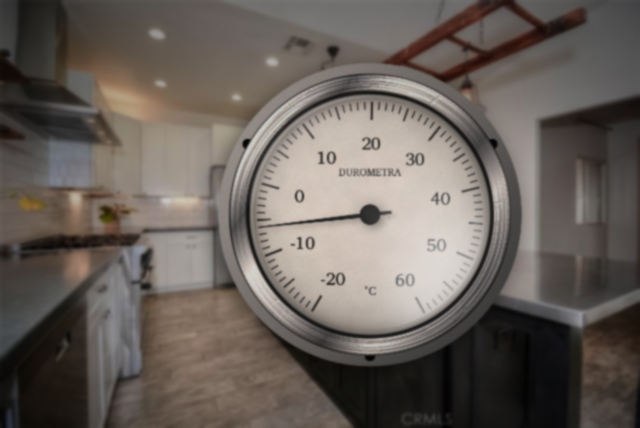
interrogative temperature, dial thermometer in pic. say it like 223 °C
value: -6 °C
